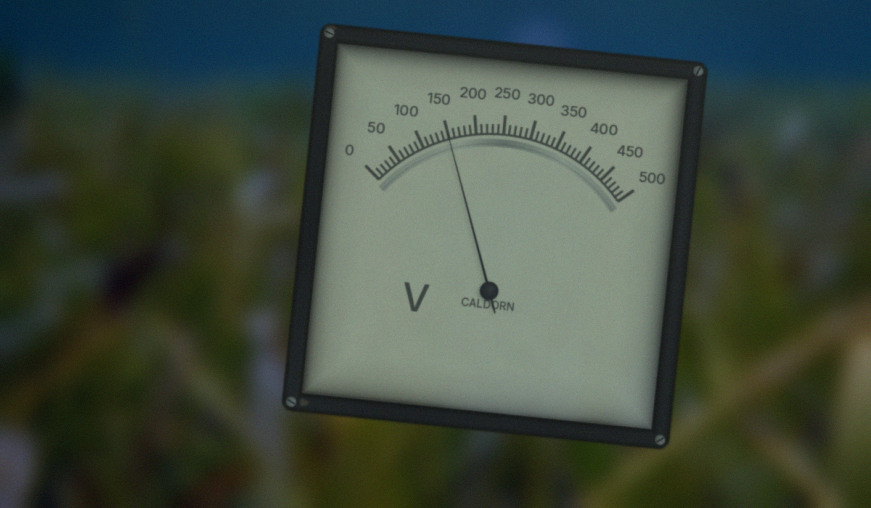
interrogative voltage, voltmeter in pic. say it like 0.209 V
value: 150 V
